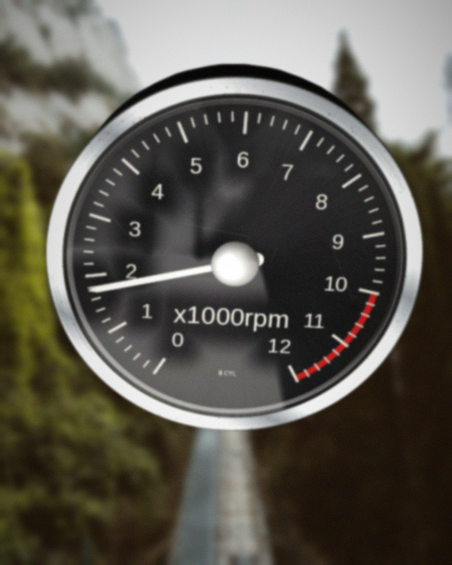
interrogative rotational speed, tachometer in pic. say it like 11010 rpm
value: 1800 rpm
